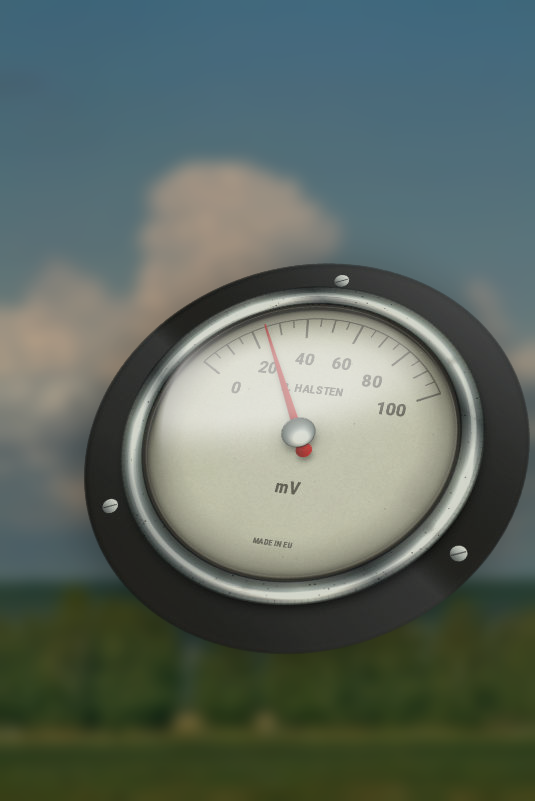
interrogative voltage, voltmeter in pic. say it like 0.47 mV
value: 25 mV
